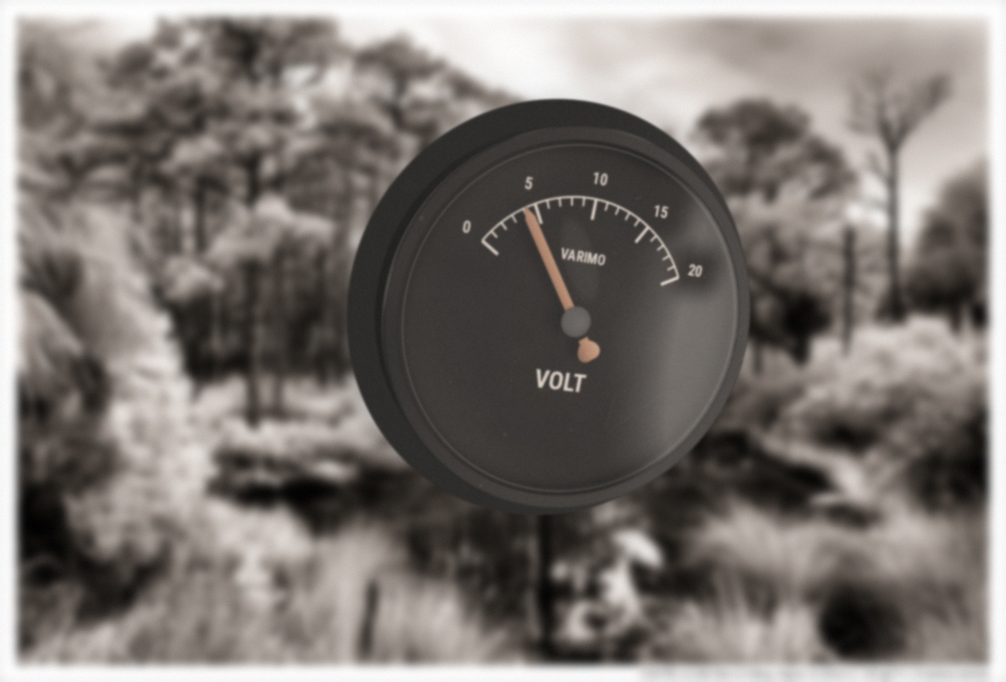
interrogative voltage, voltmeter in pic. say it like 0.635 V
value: 4 V
